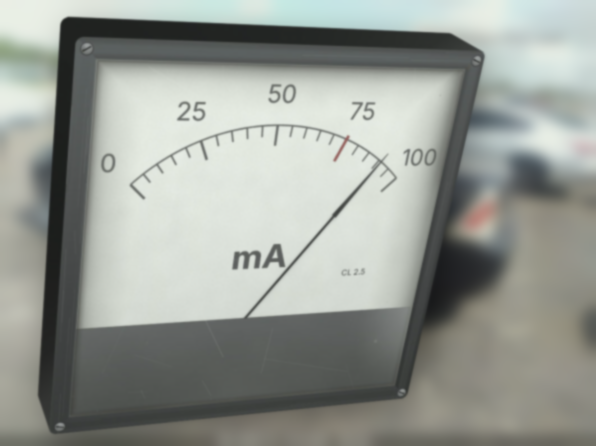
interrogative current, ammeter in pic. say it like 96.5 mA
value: 90 mA
